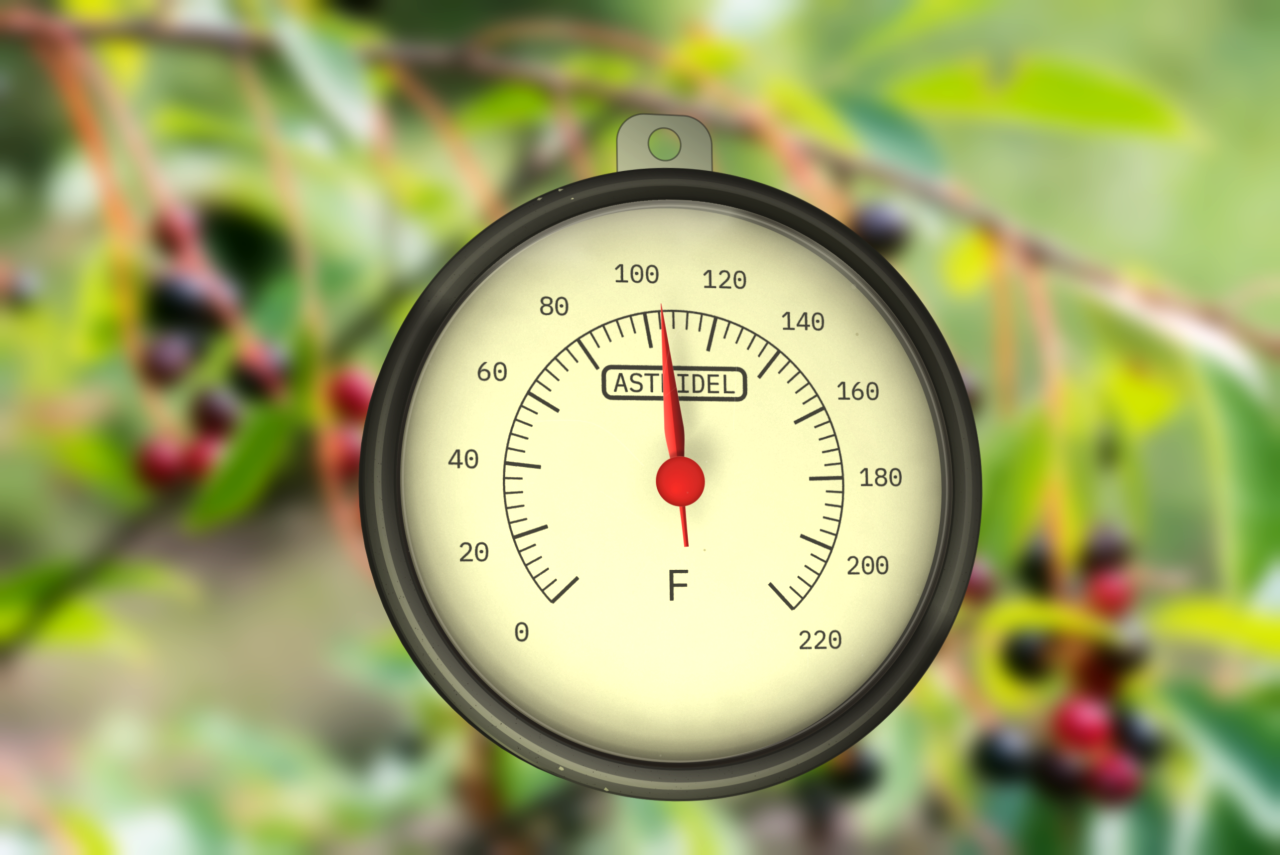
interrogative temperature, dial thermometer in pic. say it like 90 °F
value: 104 °F
